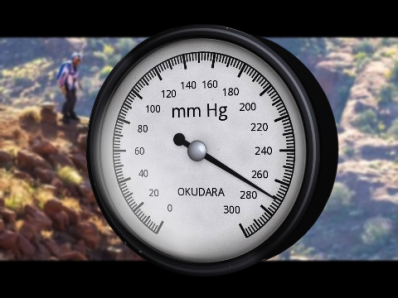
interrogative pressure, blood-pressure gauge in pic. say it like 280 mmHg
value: 270 mmHg
